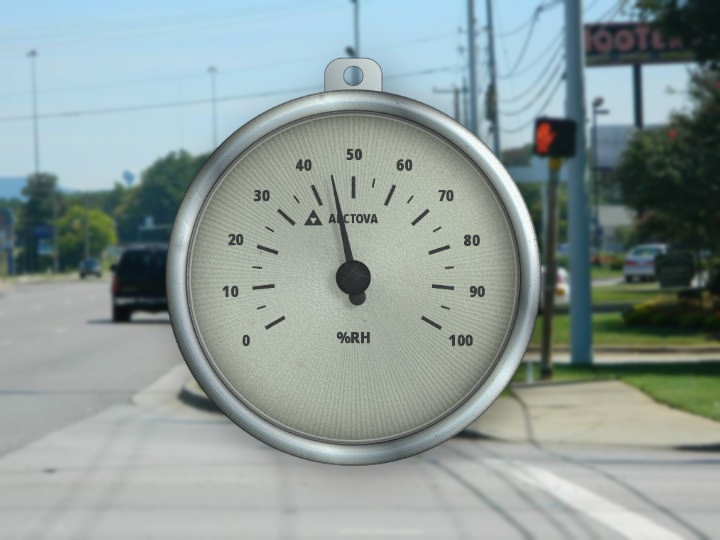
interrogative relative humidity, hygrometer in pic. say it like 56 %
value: 45 %
